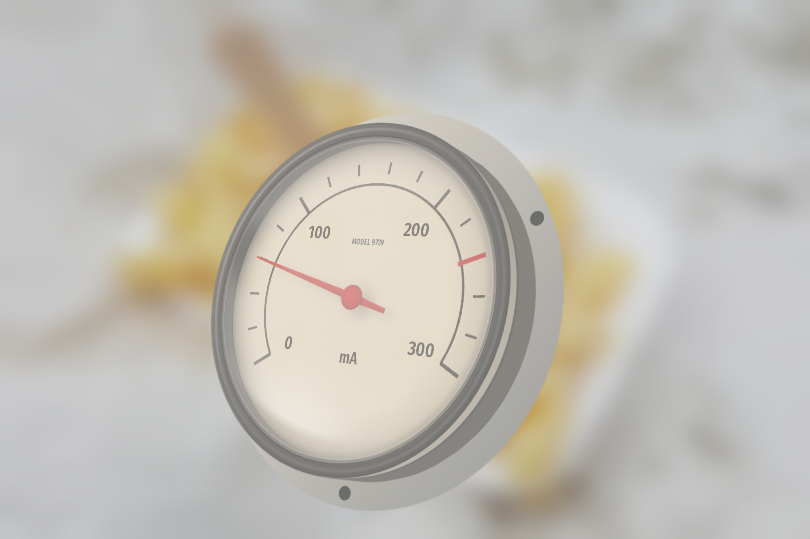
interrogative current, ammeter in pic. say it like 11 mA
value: 60 mA
